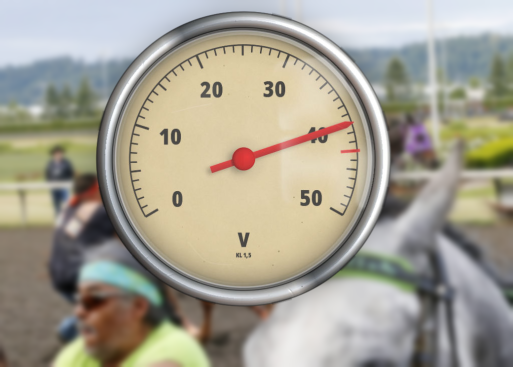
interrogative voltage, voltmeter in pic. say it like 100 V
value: 40 V
